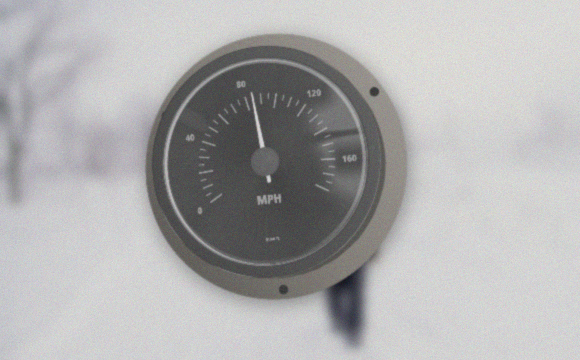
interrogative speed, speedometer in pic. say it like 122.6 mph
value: 85 mph
